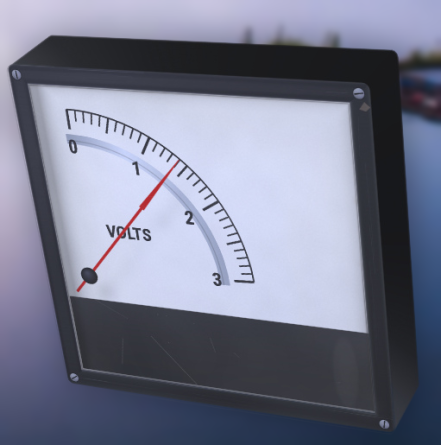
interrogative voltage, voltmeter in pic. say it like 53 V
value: 1.4 V
